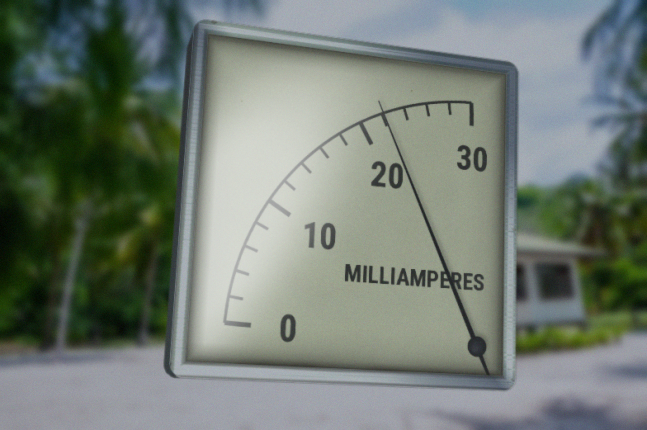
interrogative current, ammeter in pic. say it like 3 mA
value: 22 mA
